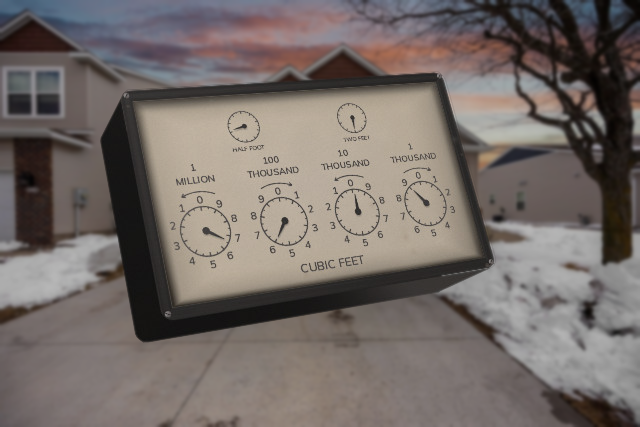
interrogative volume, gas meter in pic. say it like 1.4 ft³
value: 659900 ft³
